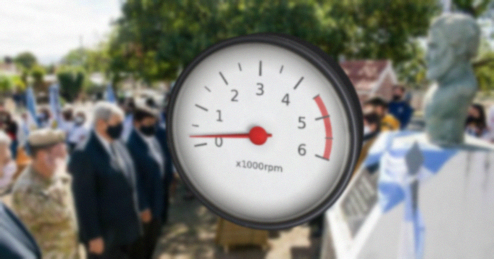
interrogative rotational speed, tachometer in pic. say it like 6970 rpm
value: 250 rpm
